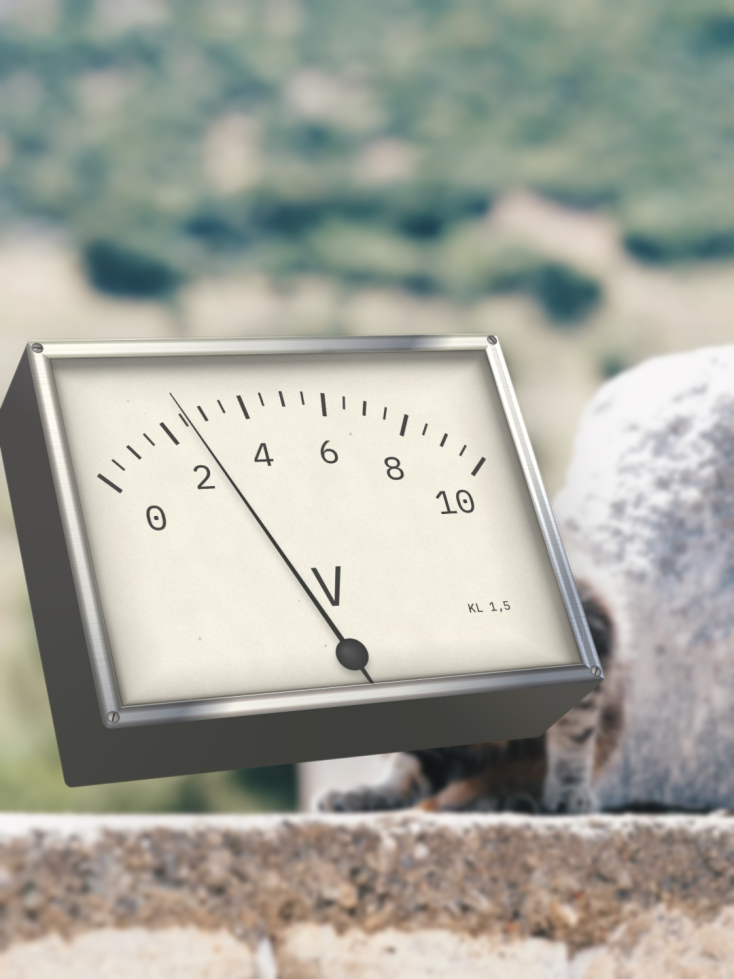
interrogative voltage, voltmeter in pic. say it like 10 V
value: 2.5 V
